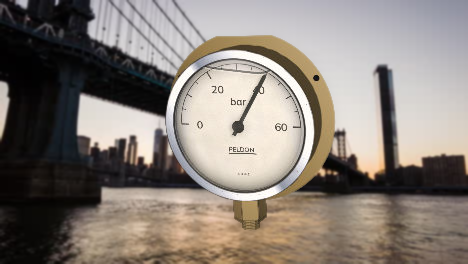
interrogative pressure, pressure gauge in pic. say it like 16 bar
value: 40 bar
